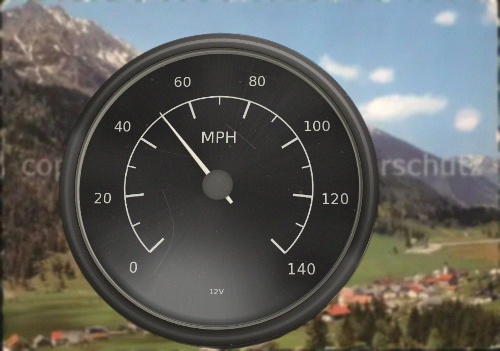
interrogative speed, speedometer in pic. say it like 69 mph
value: 50 mph
